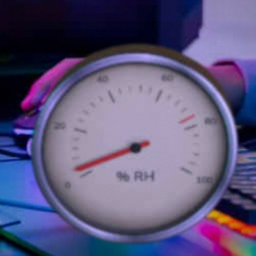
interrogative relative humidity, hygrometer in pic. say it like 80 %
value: 4 %
